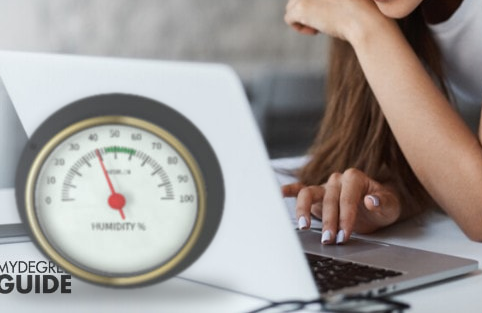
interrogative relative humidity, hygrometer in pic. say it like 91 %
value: 40 %
